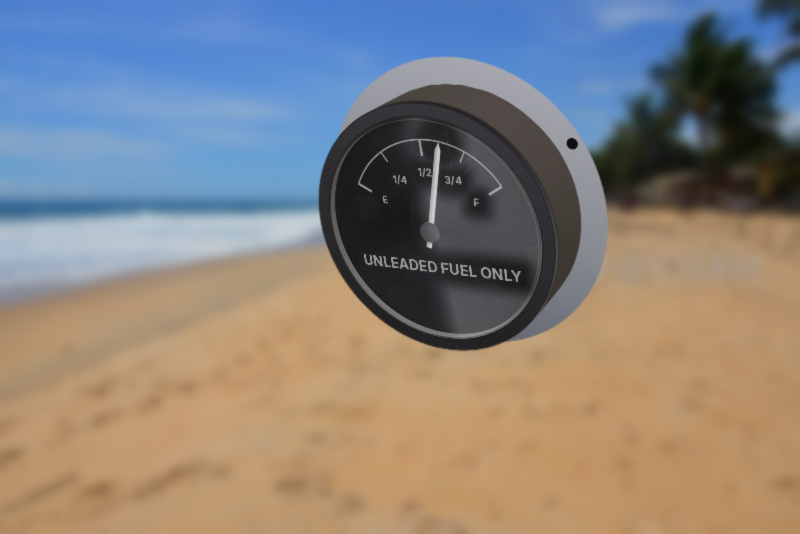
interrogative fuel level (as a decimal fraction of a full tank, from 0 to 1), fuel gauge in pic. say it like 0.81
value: 0.625
